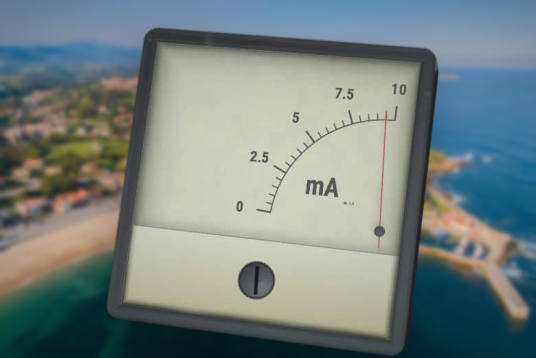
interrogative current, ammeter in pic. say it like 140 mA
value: 9.5 mA
